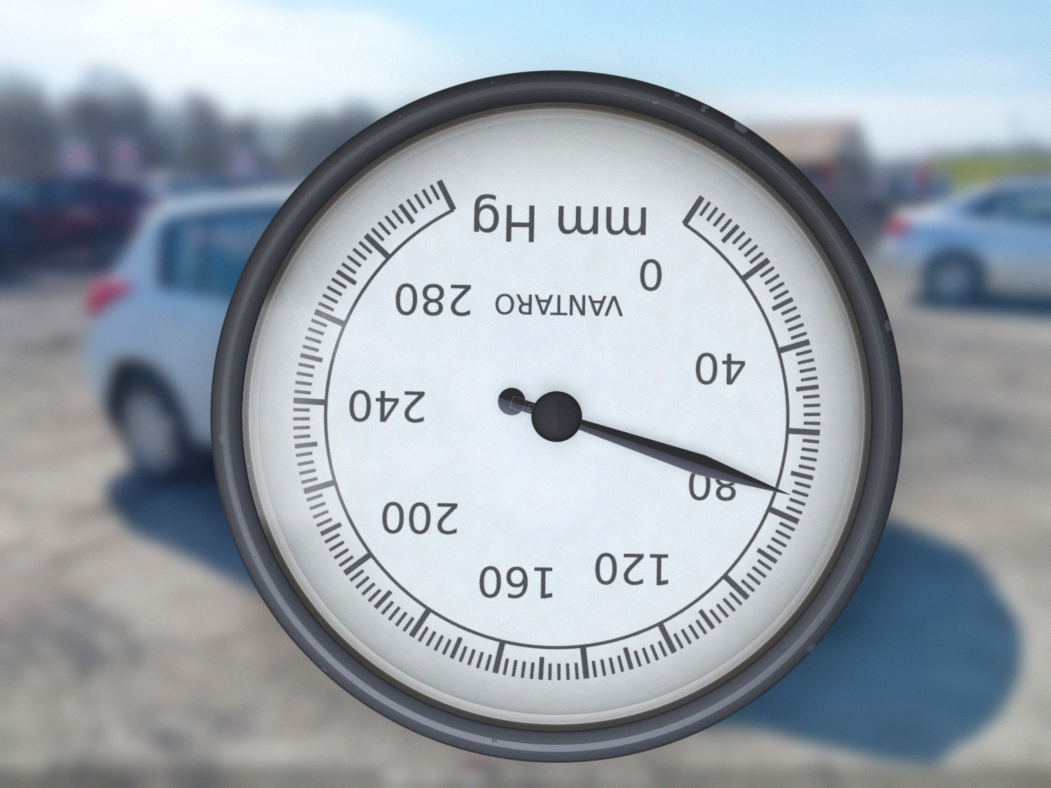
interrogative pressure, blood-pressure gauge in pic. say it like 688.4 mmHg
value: 75 mmHg
